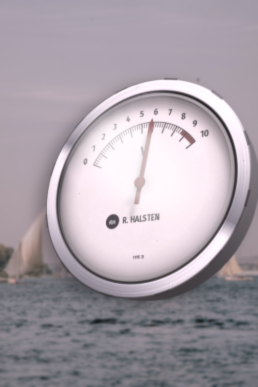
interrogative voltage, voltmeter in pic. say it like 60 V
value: 6 V
